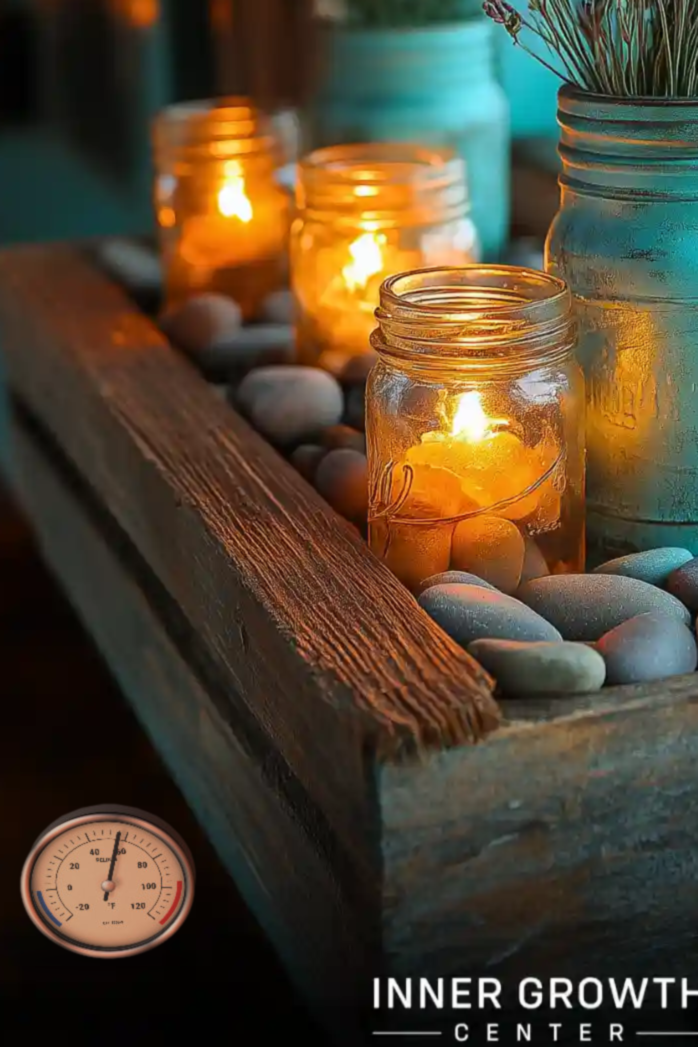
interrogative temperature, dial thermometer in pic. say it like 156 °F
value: 56 °F
